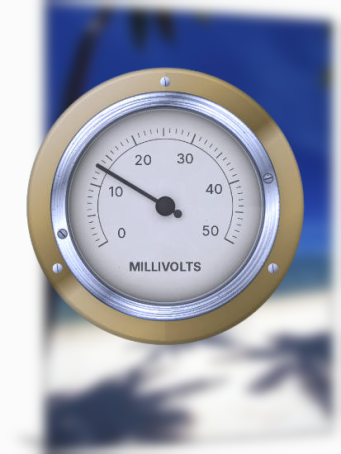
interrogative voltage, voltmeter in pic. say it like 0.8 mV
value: 13 mV
